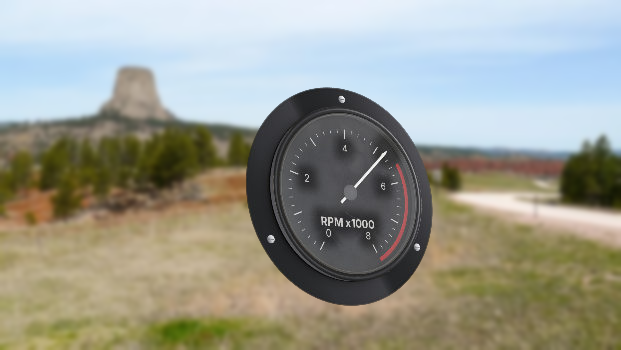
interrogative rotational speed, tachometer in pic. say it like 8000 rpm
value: 5200 rpm
